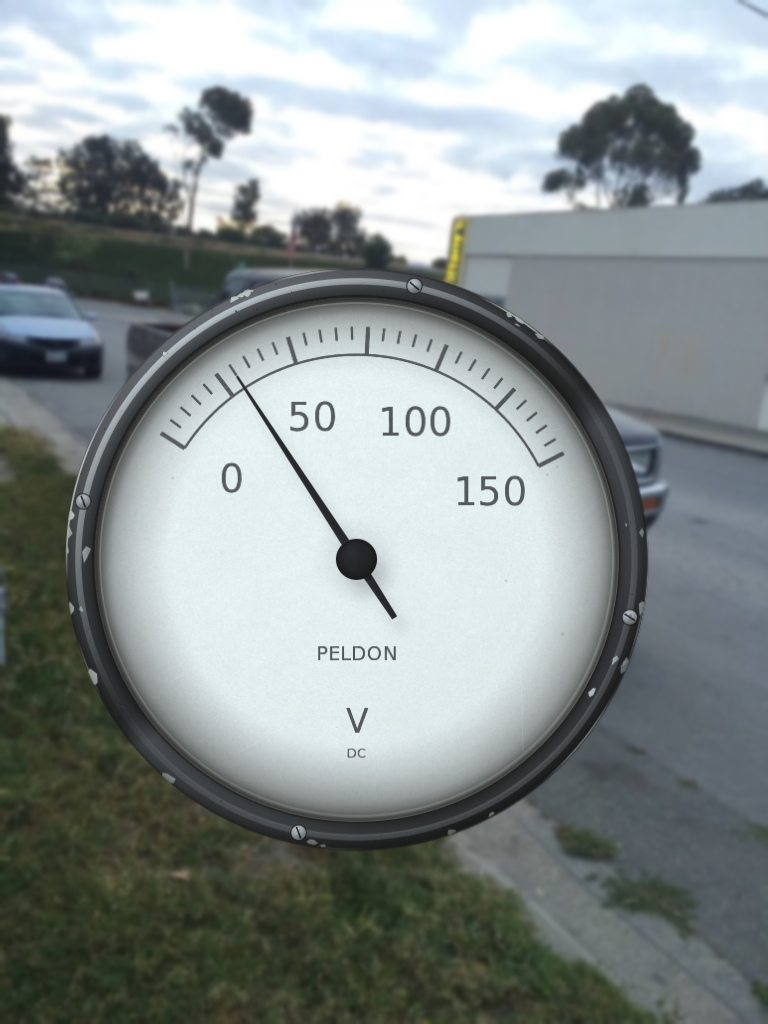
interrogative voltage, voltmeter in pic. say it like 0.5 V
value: 30 V
